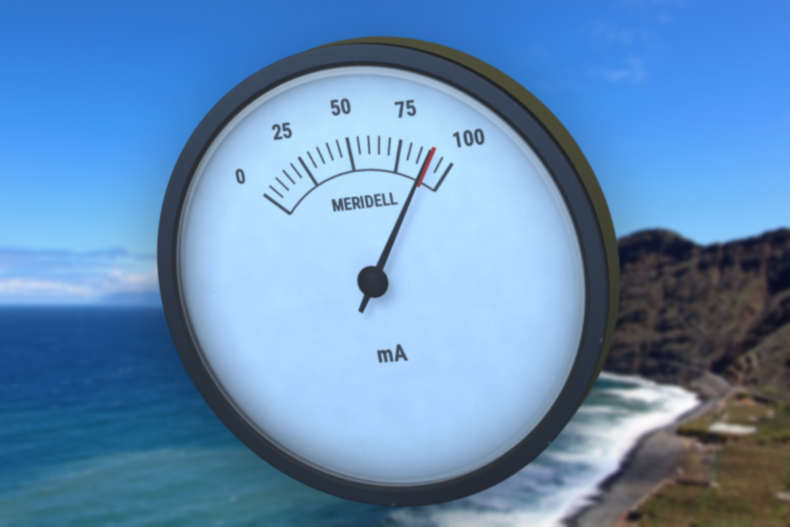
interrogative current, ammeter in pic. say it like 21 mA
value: 90 mA
